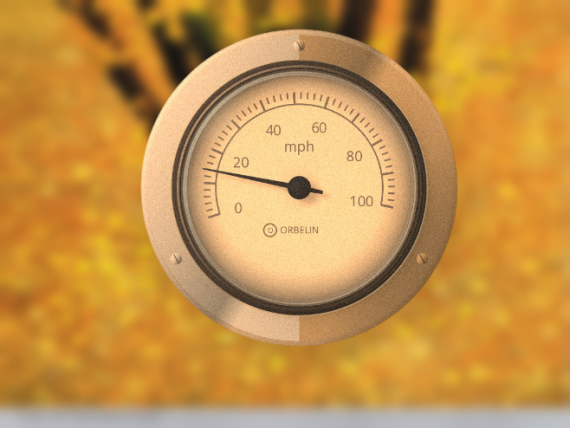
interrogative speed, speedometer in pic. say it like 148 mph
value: 14 mph
